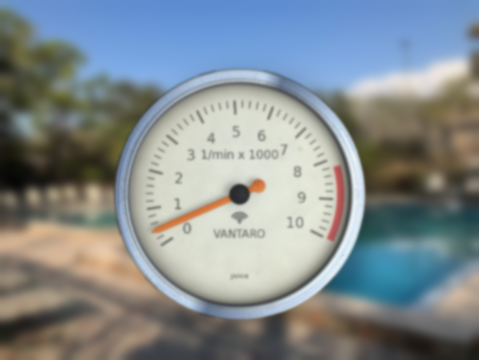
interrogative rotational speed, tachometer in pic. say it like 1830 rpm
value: 400 rpm
